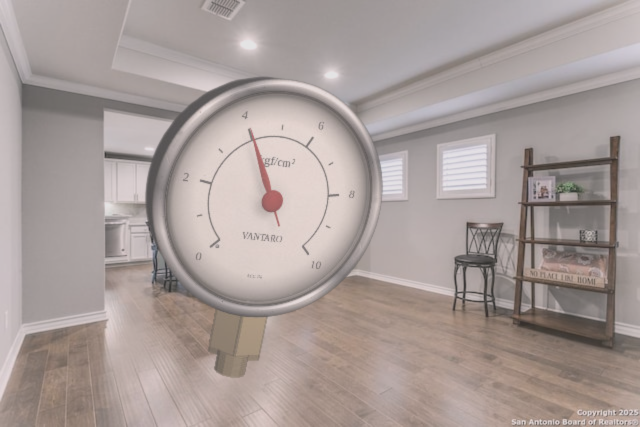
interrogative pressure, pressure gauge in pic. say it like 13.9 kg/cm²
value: 4 kg/cm²
